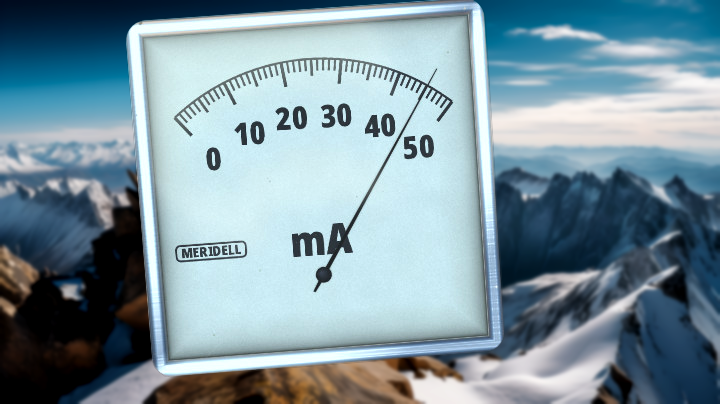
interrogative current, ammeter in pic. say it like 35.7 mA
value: 45 mA
